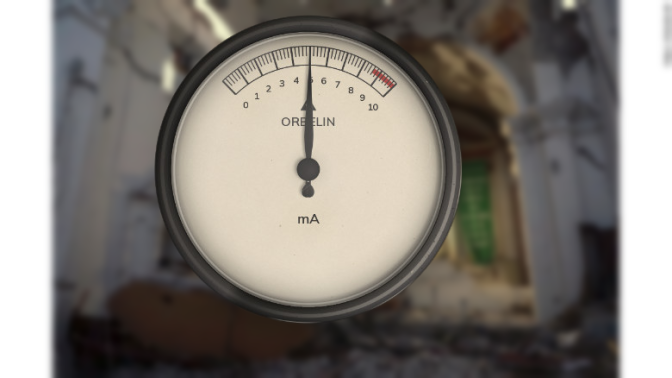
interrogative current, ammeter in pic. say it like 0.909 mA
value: 5 mA
